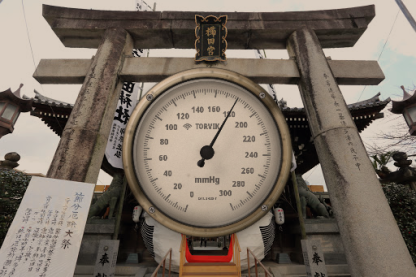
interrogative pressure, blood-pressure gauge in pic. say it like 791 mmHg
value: 180 mmHg
